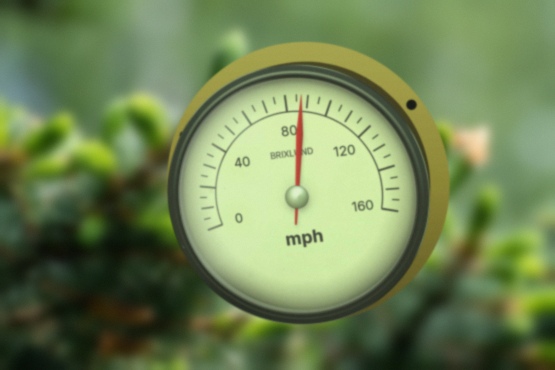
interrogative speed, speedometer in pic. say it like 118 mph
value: 87.5 mph
